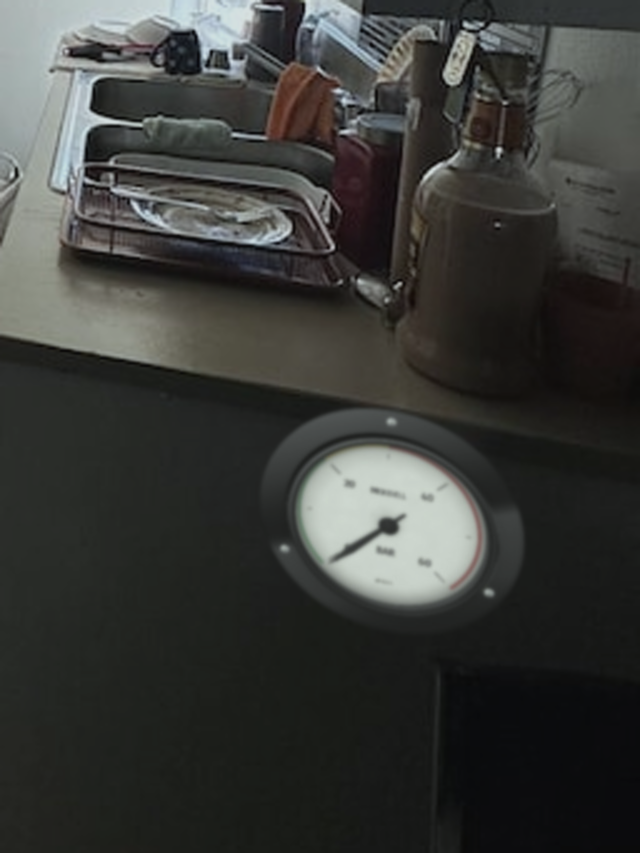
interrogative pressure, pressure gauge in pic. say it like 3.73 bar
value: 0 bar
